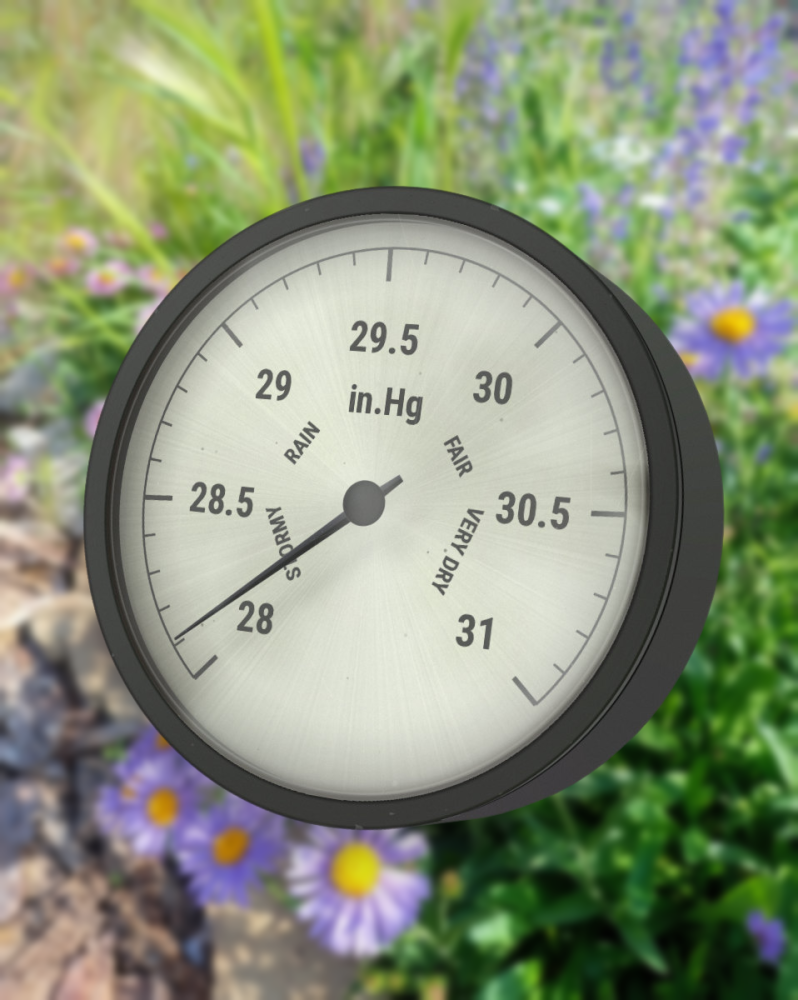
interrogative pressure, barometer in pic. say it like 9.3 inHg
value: 28.1 inHg
